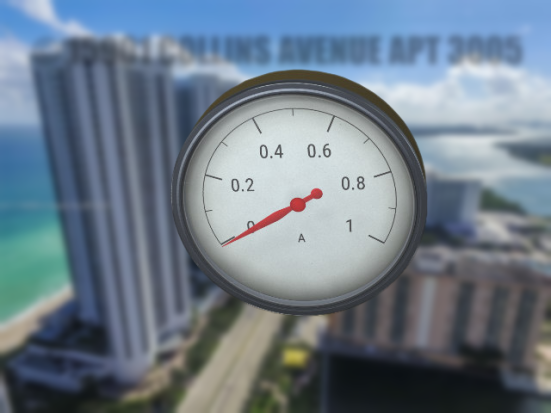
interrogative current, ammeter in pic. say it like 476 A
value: 0 A
